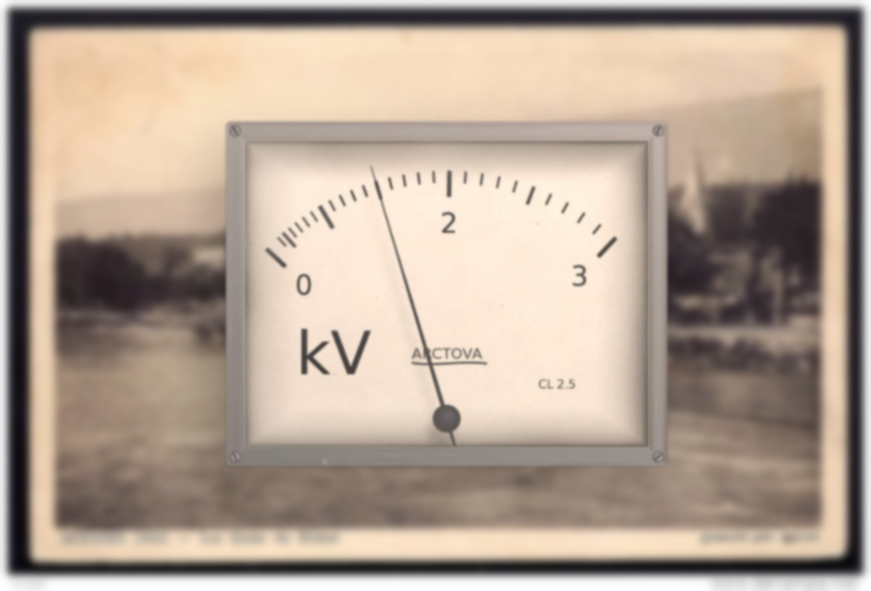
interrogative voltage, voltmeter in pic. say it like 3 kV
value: 1.5 kV
